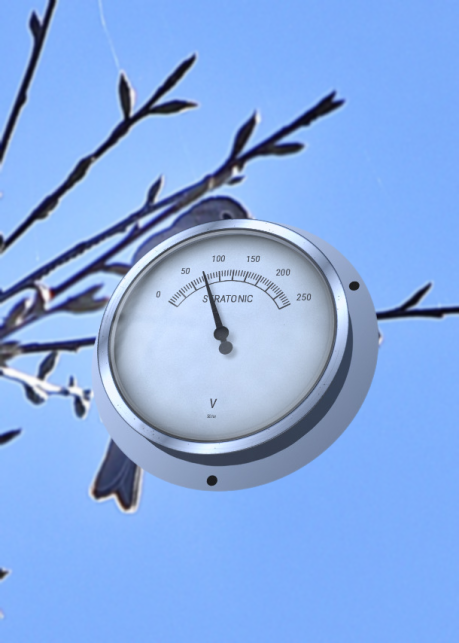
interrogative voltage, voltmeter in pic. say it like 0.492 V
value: 75 V
